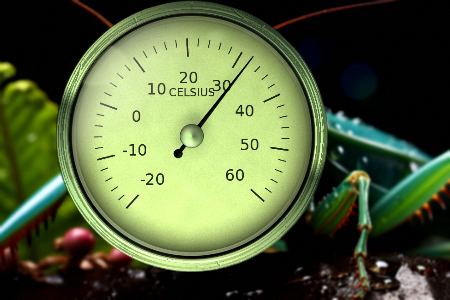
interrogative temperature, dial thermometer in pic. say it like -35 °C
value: 32 °C
